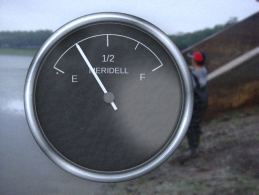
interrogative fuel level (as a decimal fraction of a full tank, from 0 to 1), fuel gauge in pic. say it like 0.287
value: 0.25
